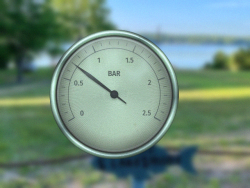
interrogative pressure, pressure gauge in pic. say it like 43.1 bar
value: 0.7 bar
